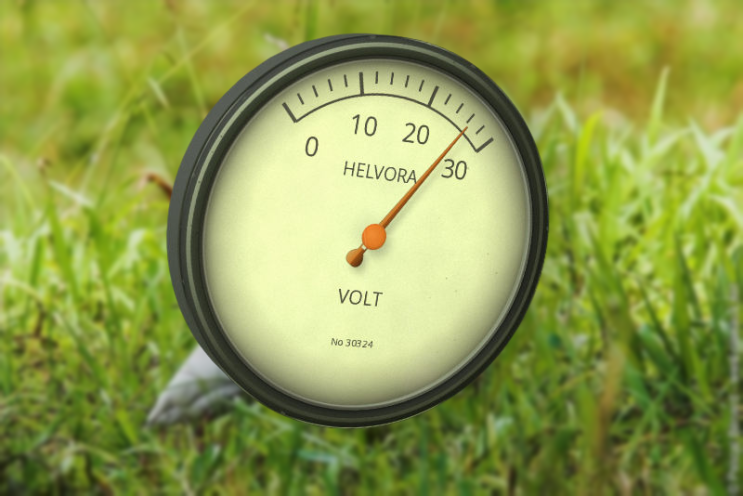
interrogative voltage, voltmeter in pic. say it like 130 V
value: 26 V
